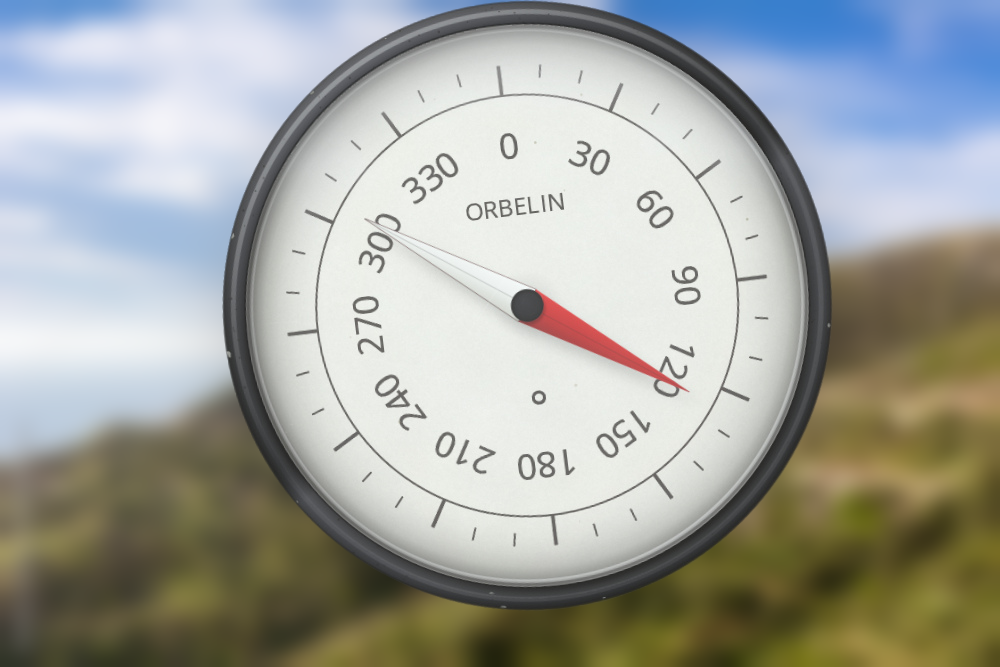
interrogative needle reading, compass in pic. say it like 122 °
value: 125 °
